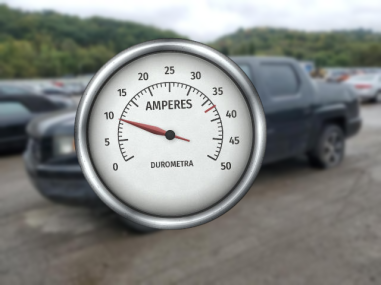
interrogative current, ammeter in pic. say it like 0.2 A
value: 10 A
